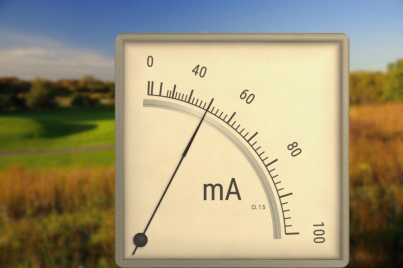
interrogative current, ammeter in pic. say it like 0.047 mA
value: 50 mA
